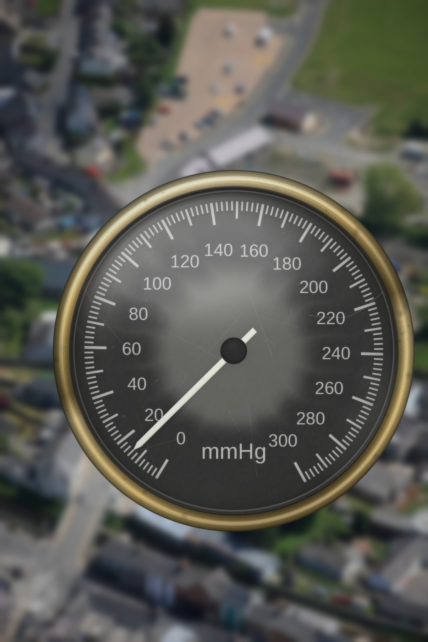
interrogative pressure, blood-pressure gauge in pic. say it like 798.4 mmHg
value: 14 mmHg
